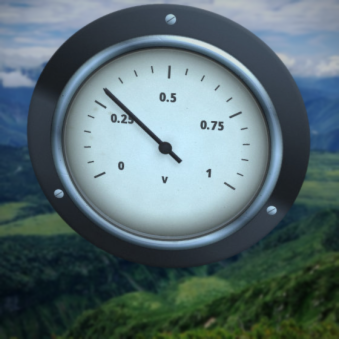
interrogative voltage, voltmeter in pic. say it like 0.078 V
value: 0.3 V
